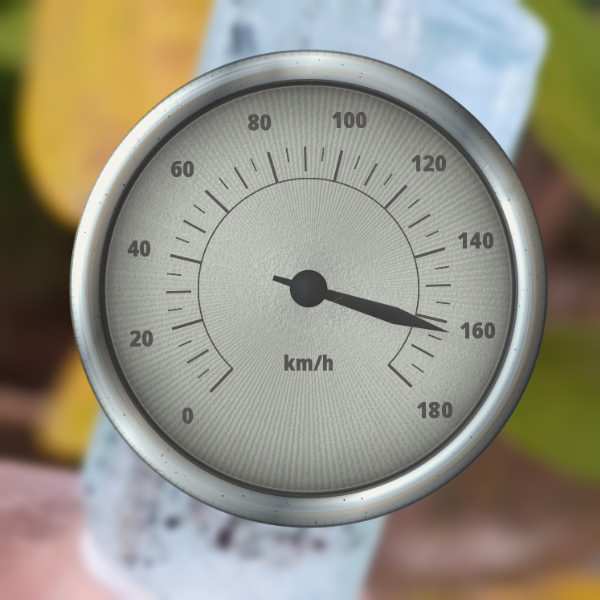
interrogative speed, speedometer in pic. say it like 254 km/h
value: 162.5 km/h
